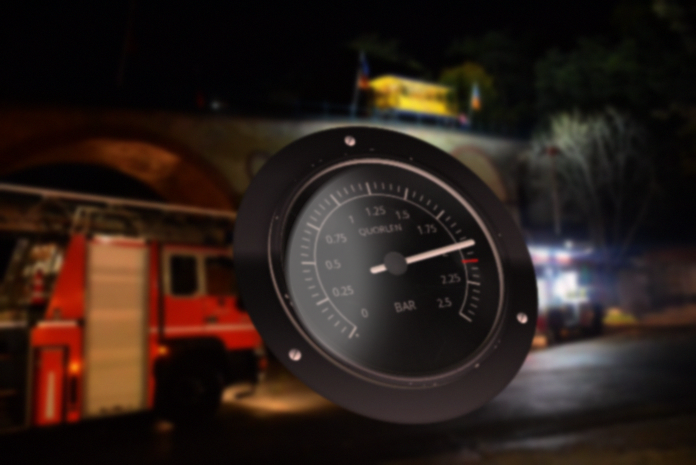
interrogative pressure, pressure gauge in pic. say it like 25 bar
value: 2 bar
